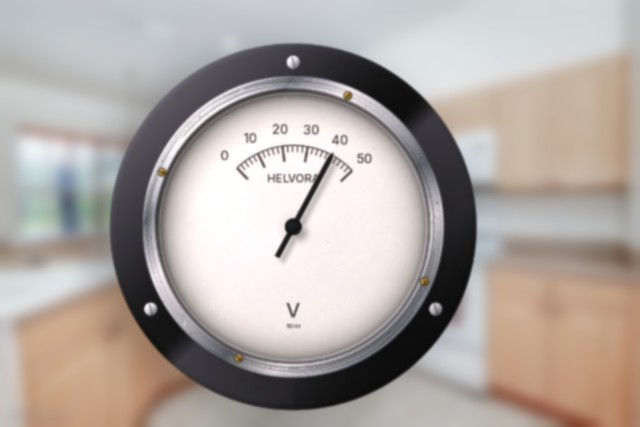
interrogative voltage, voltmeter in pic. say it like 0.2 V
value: 40 V
